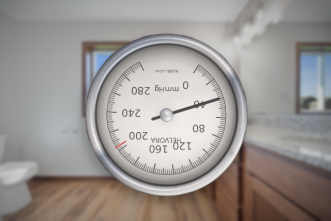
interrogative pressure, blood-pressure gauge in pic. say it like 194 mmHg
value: 40 mmHg
